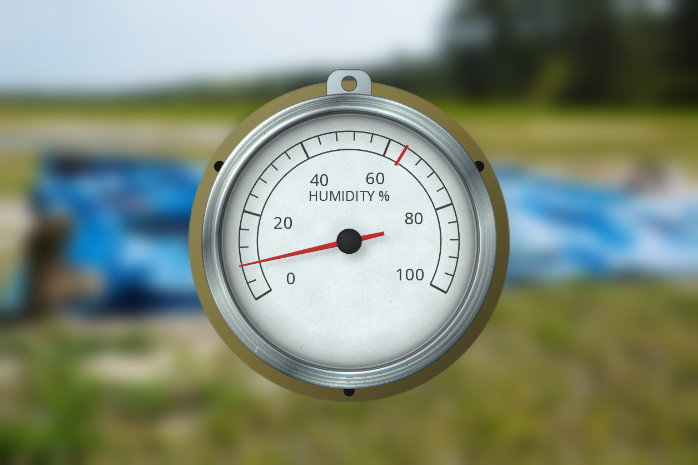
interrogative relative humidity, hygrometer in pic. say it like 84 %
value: 8 %
